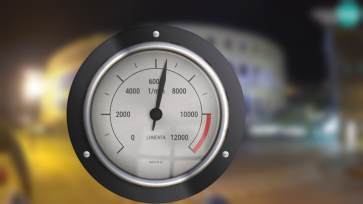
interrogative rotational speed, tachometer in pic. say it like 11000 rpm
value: 6500 rpm
